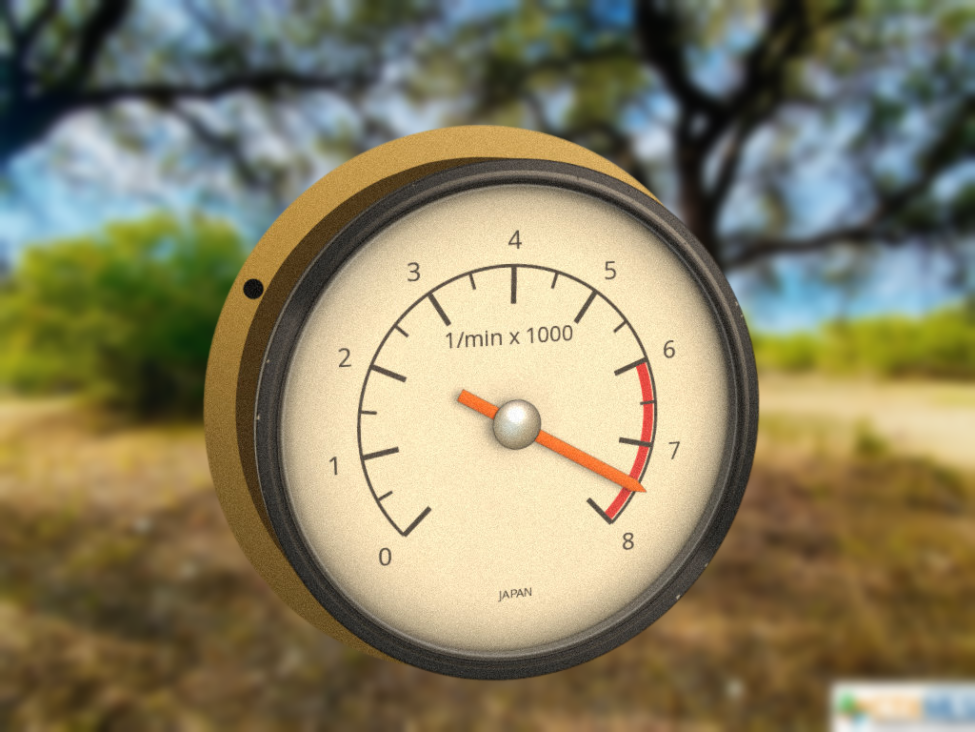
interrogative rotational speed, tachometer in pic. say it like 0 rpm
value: 7500 rpm
